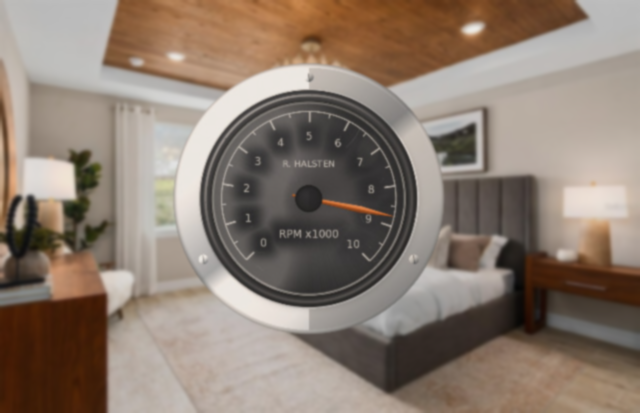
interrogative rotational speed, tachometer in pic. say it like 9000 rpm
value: 8750 rpm
